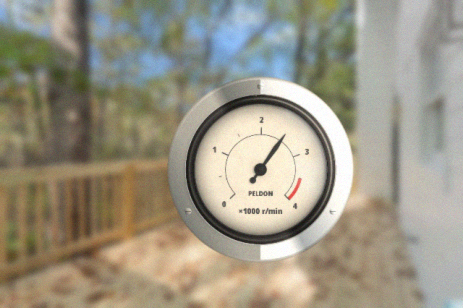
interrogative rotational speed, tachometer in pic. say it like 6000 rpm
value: 2500 rpm
